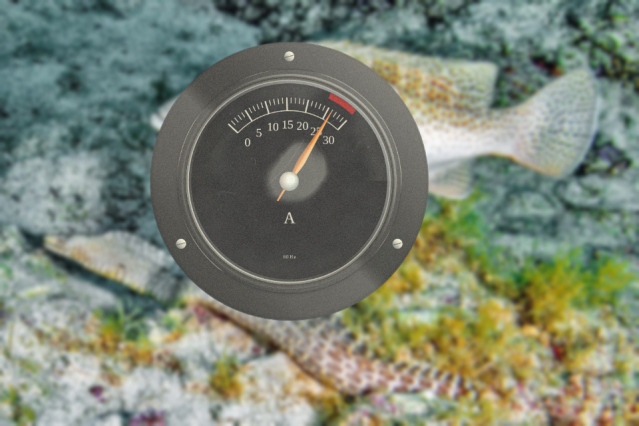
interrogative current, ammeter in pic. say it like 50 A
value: 26 A
